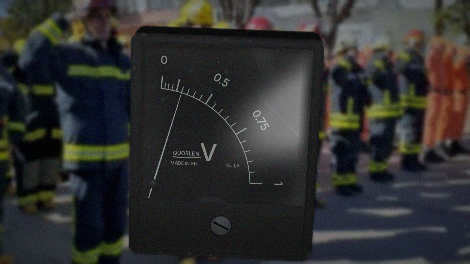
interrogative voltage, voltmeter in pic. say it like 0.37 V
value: 0.3 V
